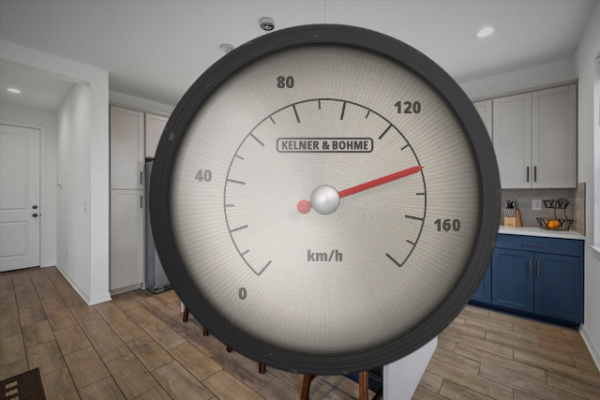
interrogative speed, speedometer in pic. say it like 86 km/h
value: 140 km/h
